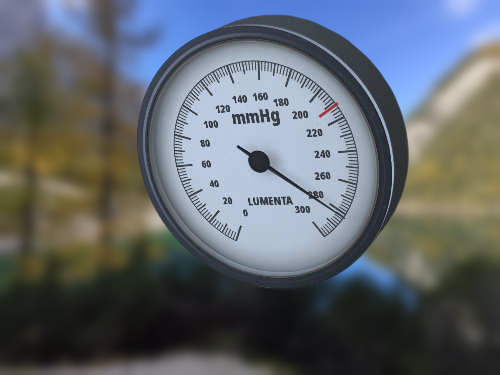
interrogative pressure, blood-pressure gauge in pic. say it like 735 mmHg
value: 280 mmHg
